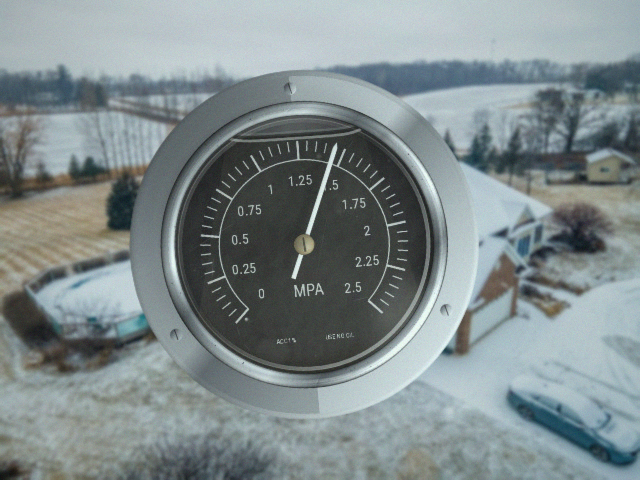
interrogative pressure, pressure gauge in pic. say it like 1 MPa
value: 1.45 MPa
